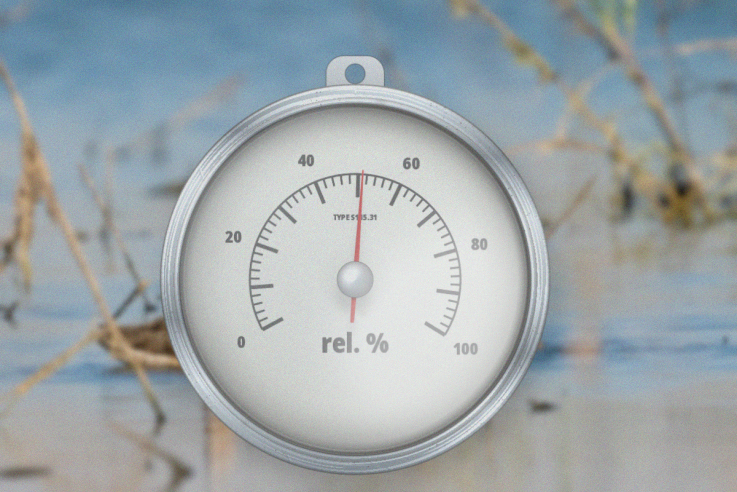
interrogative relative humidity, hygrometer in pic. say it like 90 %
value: 51 %
